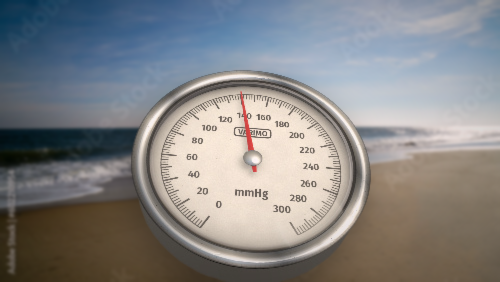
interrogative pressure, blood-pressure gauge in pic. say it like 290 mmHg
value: 140 mmHg
